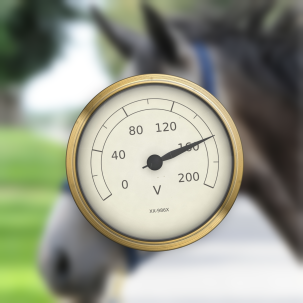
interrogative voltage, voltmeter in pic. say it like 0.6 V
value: 160 V
